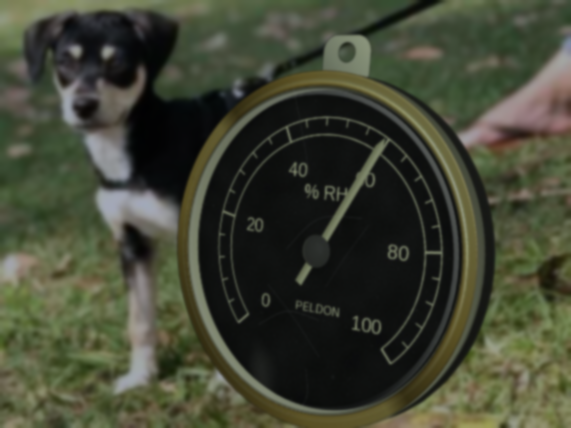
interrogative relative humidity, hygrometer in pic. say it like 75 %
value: 60 %
